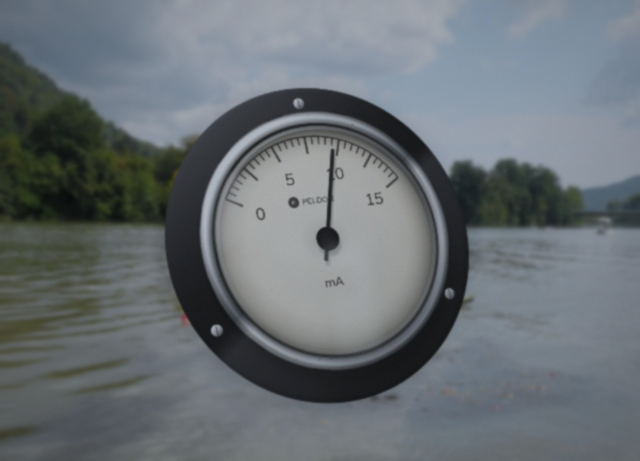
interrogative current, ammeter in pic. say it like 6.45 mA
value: 9.5 mA
